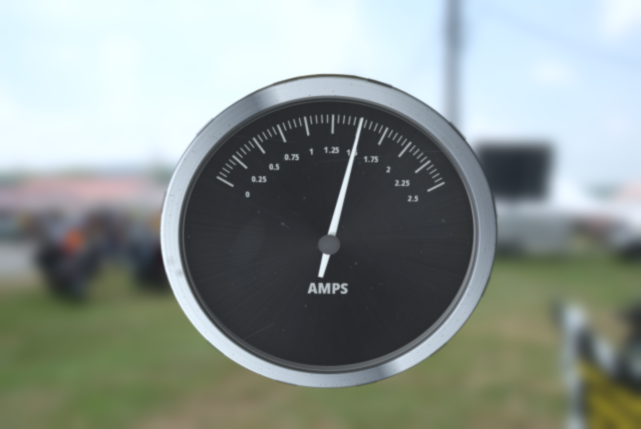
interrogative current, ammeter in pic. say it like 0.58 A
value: 1.5 A
